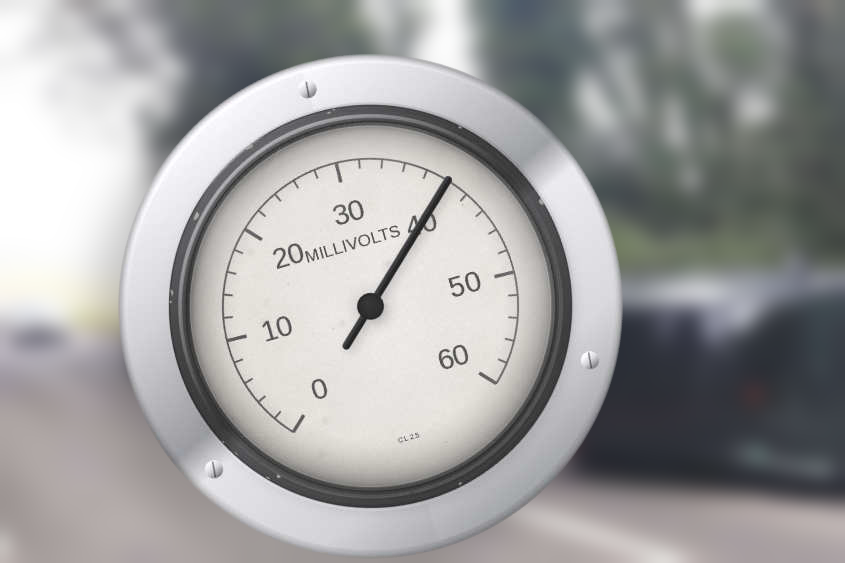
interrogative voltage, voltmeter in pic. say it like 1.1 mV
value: 40 mV
